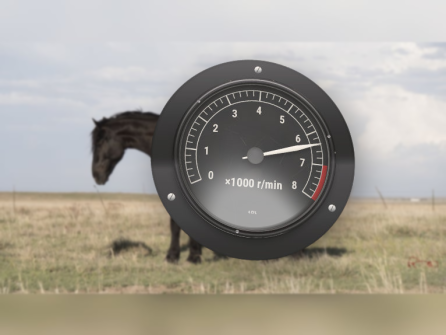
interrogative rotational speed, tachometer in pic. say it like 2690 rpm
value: 6400 rpm
